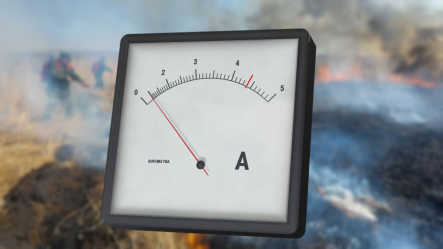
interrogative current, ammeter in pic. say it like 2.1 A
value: 1 A
